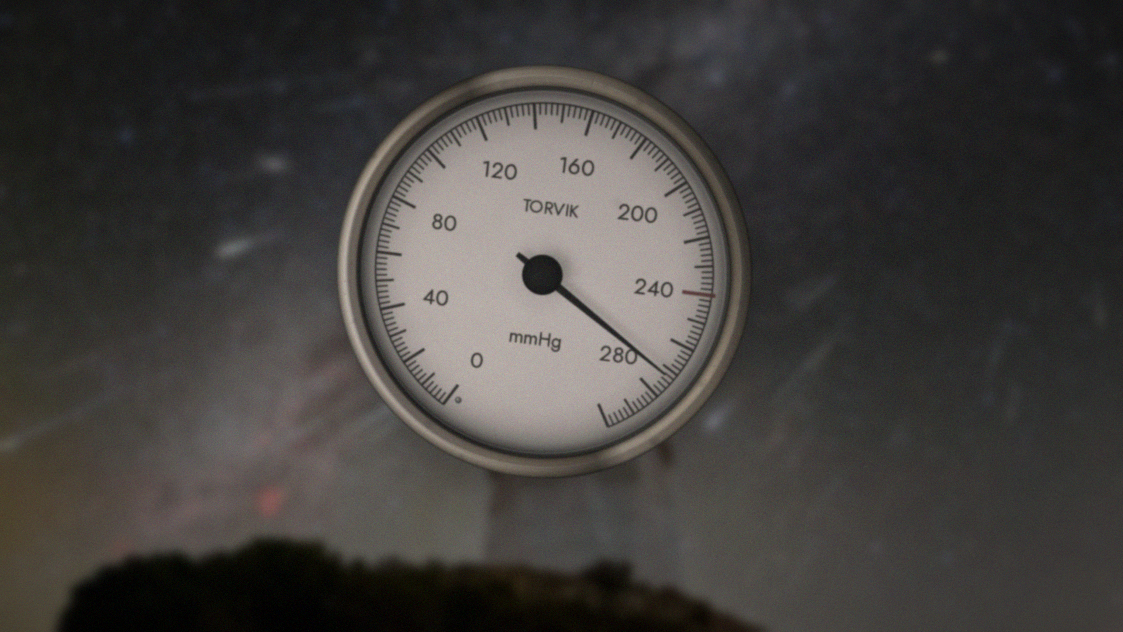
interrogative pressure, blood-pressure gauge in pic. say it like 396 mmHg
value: 272 mmHg
